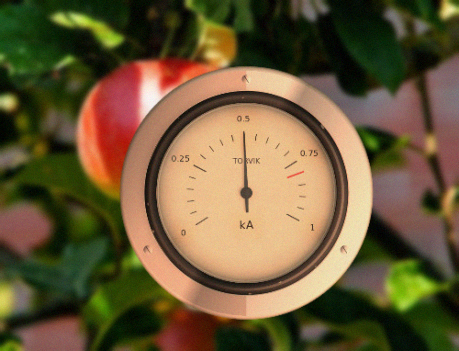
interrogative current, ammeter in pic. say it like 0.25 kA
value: 0.5 kA
